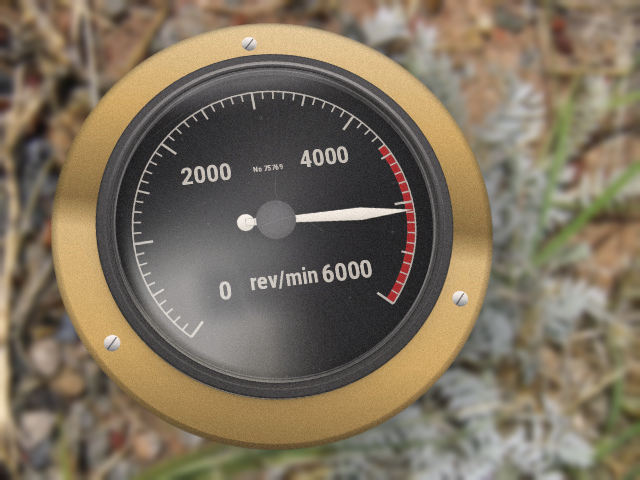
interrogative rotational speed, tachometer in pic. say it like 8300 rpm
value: 5100 rpm
